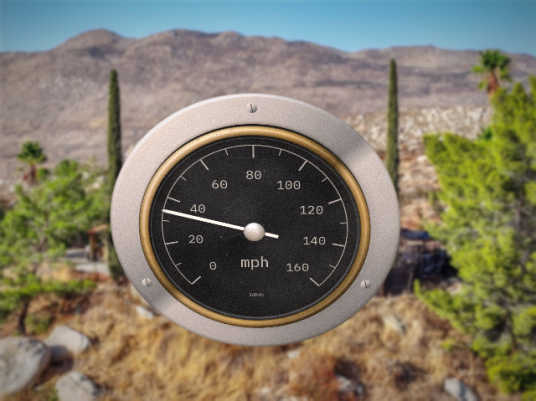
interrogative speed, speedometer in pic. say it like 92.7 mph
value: 35 mph
